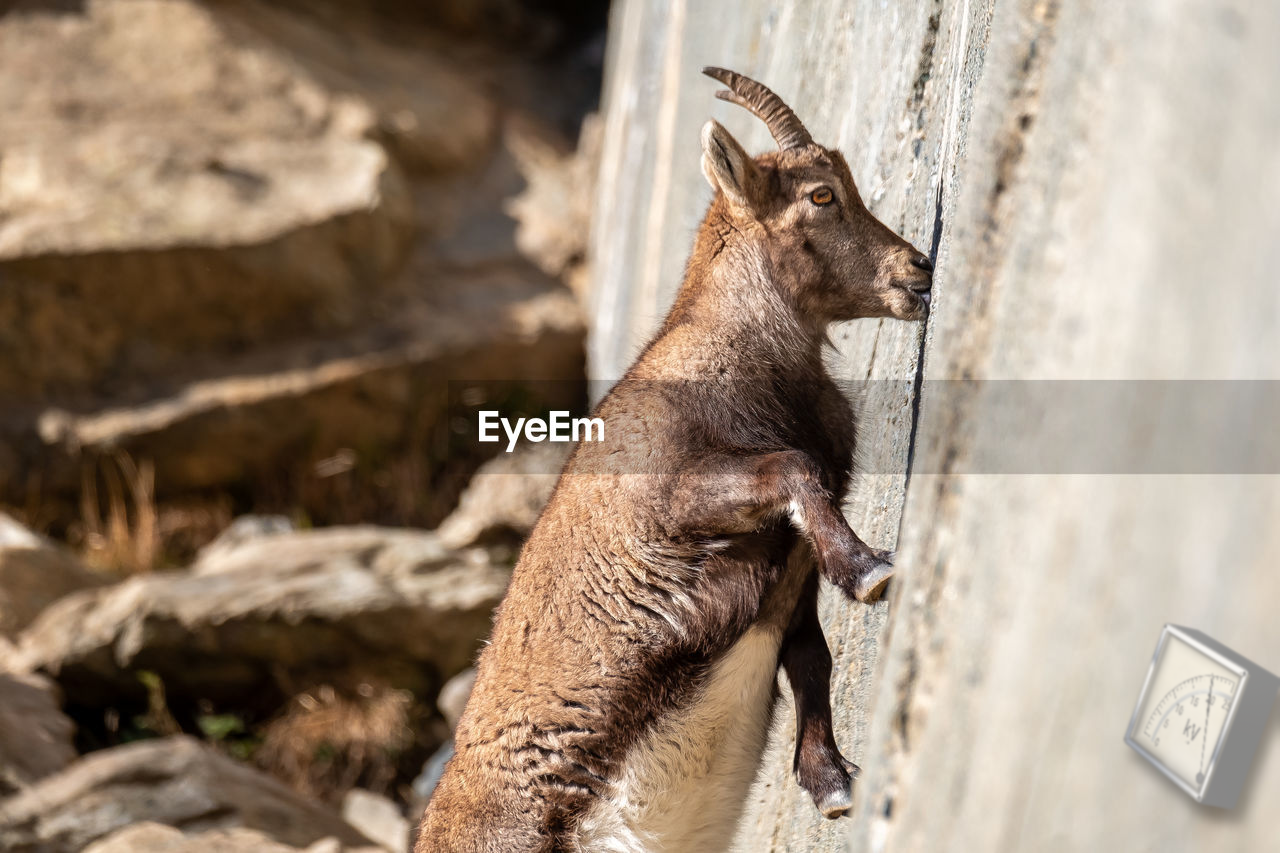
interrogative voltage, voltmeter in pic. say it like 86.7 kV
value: 20 kV
